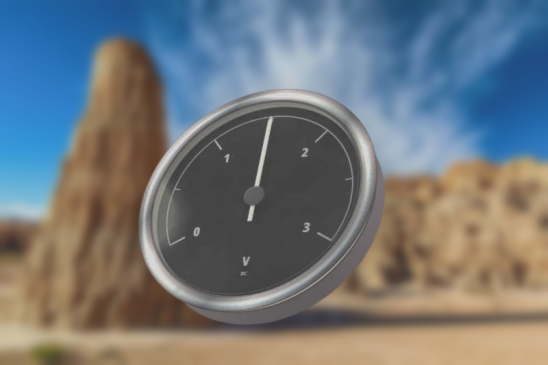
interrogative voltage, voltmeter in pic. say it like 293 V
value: 1.5 V
